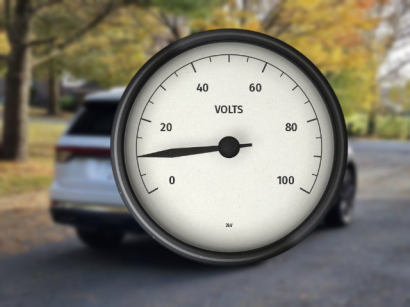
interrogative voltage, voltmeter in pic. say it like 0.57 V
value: 10 V
